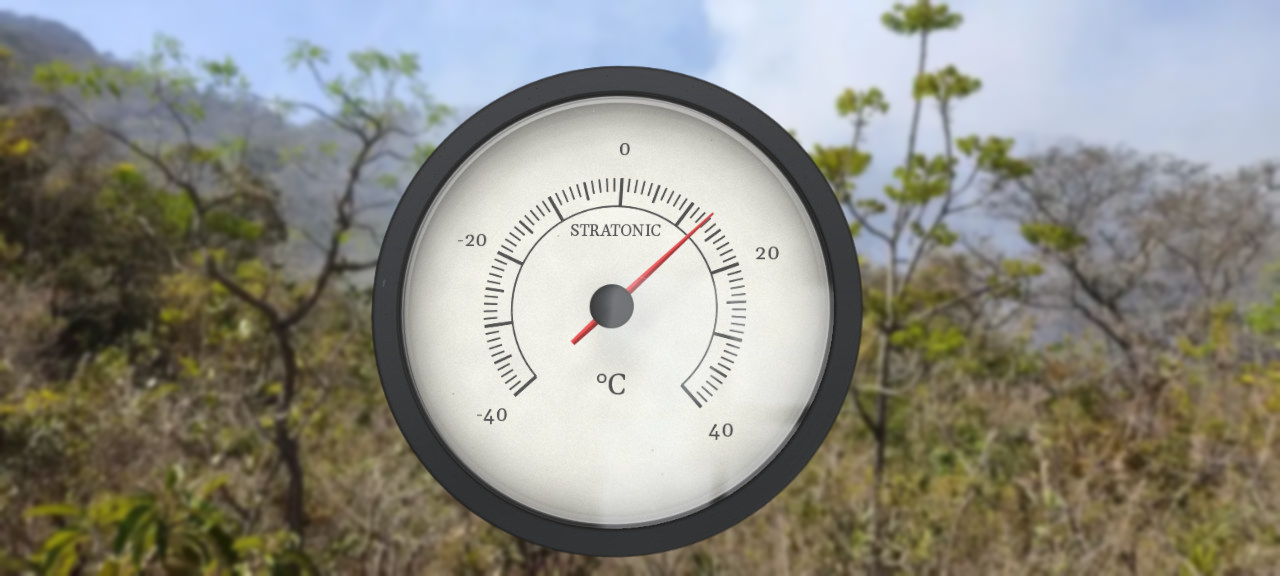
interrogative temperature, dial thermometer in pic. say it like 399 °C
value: 13 °C
